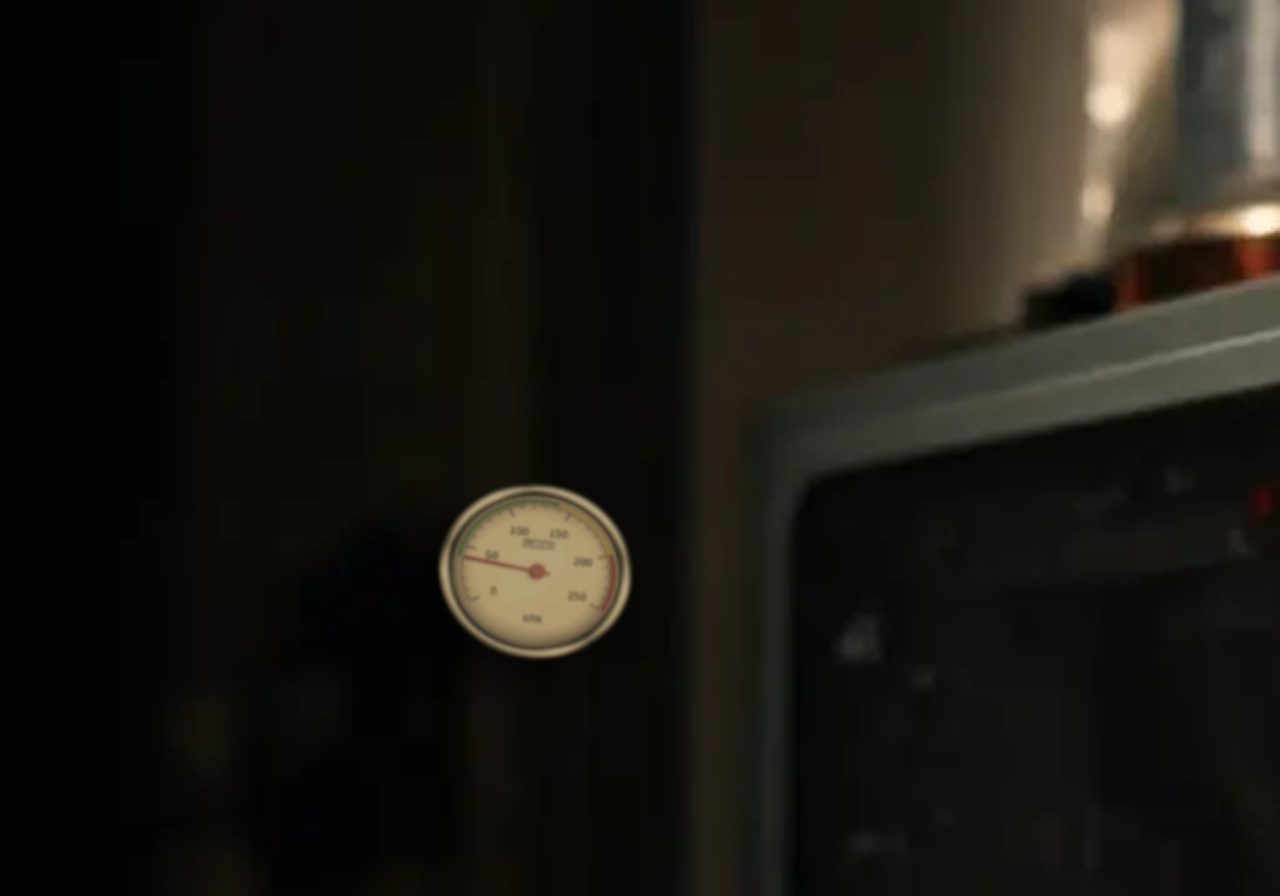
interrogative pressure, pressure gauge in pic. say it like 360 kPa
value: 40 kPa
